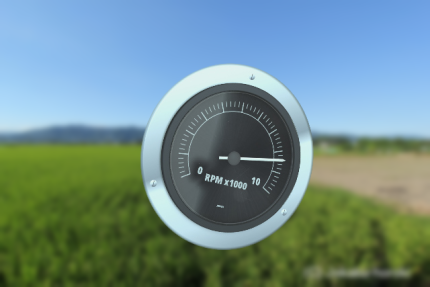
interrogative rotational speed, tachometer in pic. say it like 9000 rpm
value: 8400 rpm
